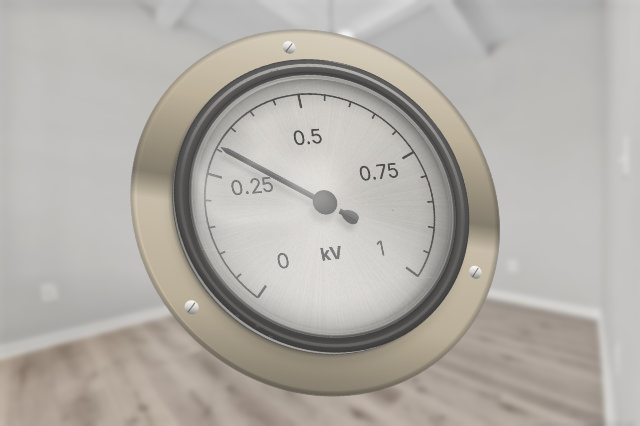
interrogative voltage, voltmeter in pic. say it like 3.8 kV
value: 0.3 kV
